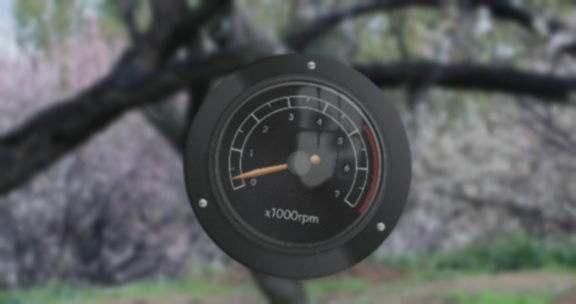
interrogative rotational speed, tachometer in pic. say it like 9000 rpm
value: 250 rpm
